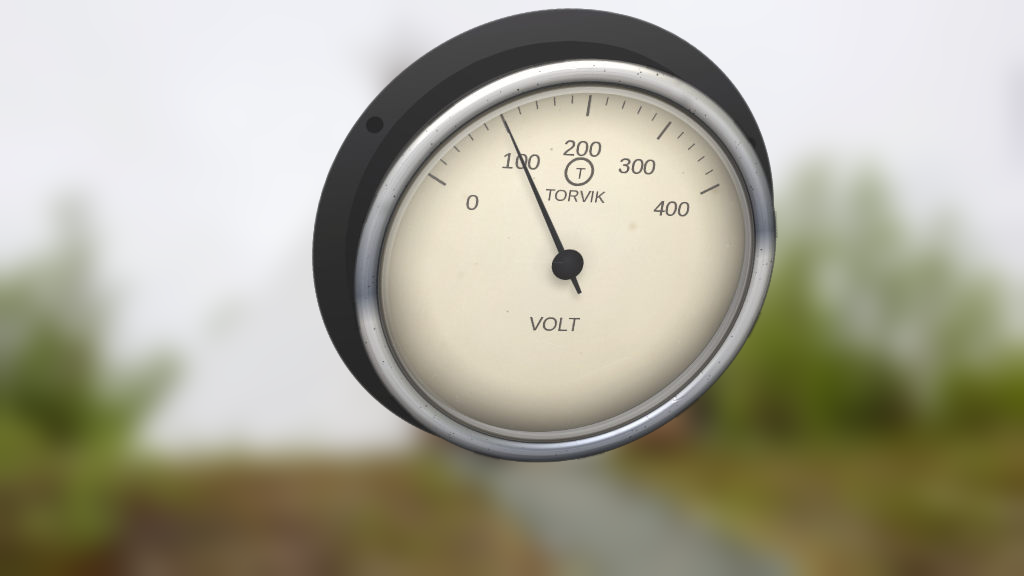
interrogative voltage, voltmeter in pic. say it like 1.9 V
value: 100 V
